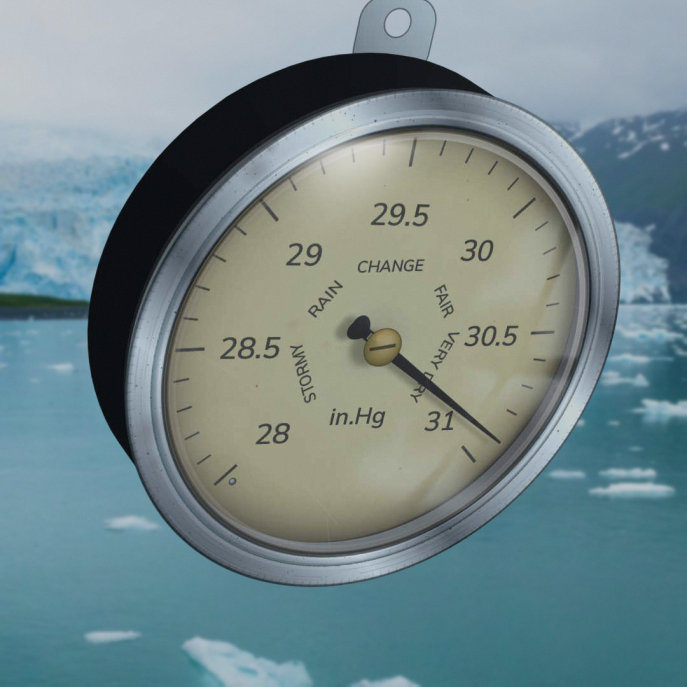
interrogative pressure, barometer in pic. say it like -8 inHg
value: 30.9 inHg
